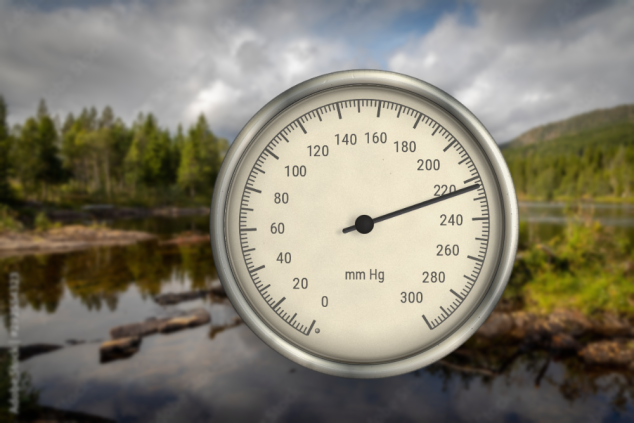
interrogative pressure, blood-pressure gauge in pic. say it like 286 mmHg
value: 224 mmHg
